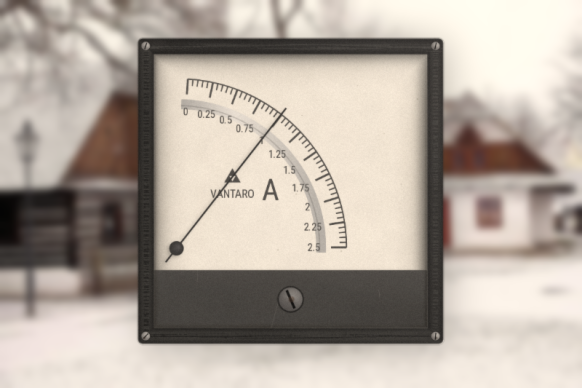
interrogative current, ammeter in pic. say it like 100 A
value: 1 A
